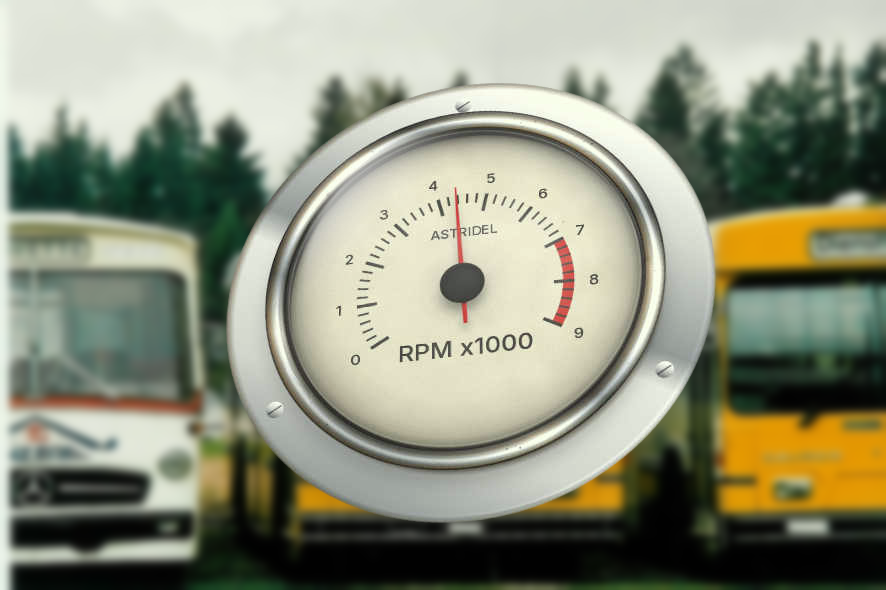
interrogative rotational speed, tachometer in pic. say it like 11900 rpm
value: 4400 rpm
